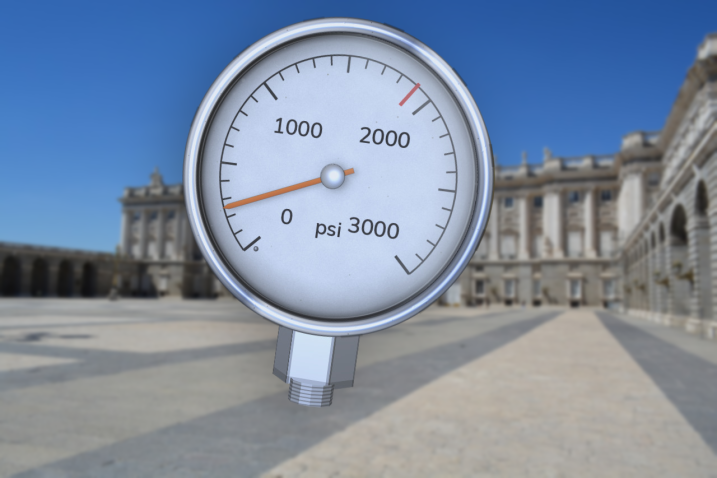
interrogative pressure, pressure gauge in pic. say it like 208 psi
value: 250 psi
